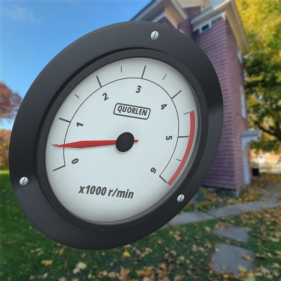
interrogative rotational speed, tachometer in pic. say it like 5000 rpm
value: 500 rpm
